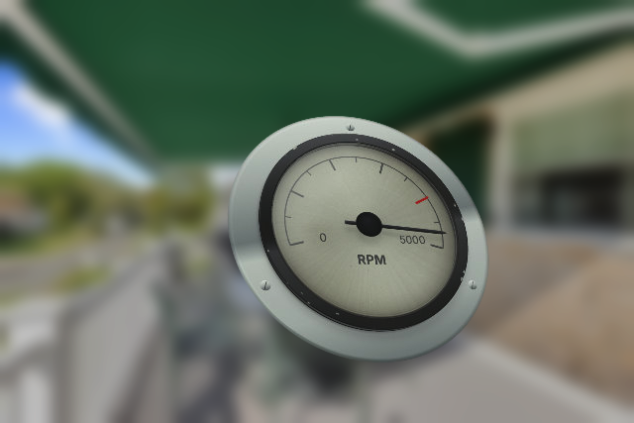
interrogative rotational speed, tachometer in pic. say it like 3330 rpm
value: 4750 rpm
